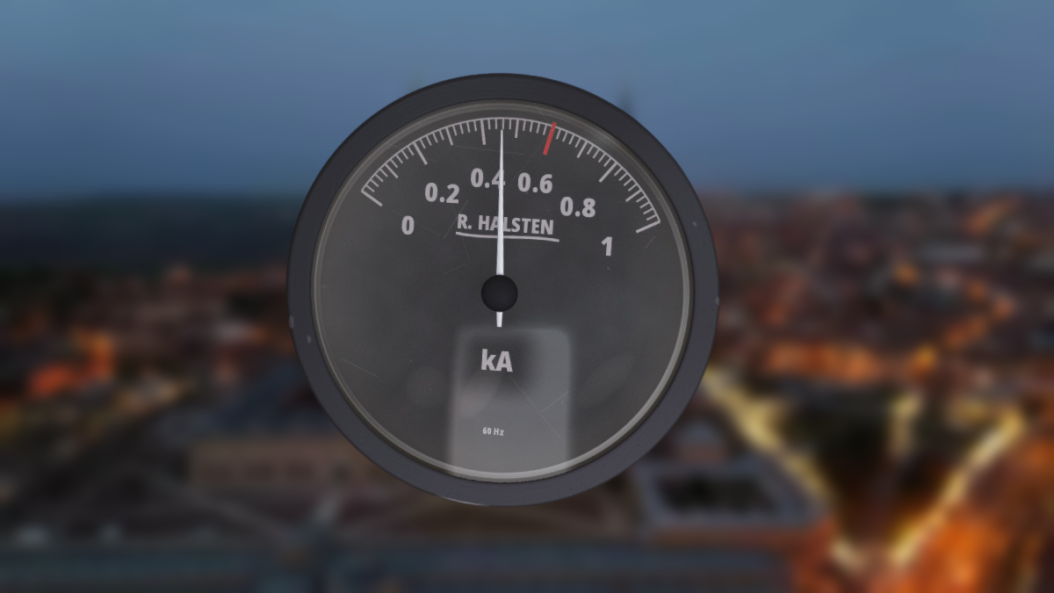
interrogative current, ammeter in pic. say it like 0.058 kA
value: 0.46 kA
